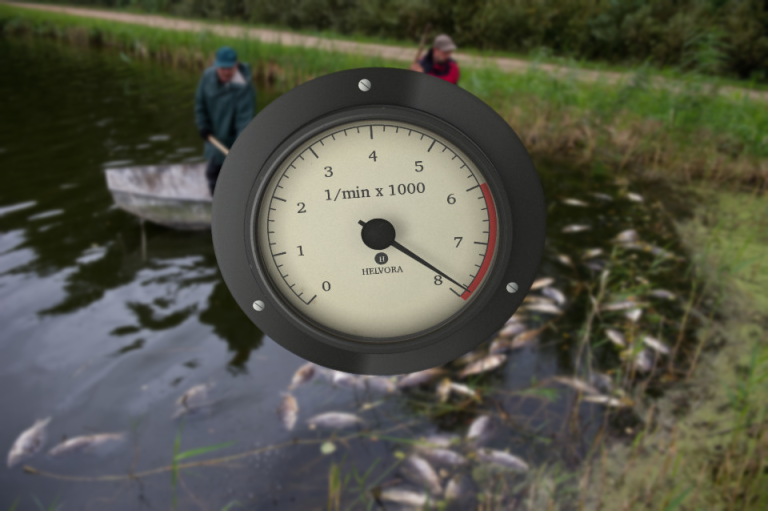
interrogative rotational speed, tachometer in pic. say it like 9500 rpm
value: 7800 rpm
